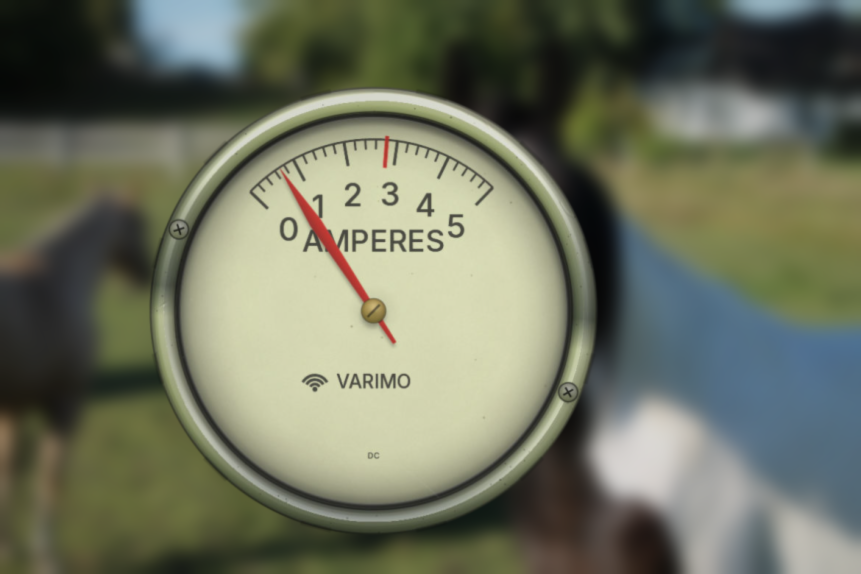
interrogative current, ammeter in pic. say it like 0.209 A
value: 0.7 A
